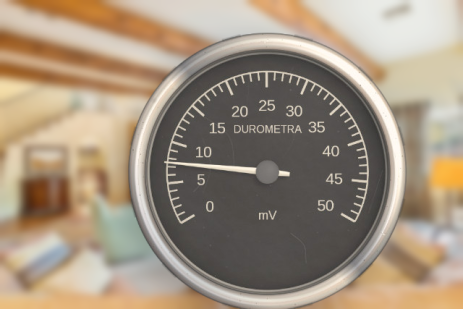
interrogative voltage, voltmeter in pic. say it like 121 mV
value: 7.5 mV
